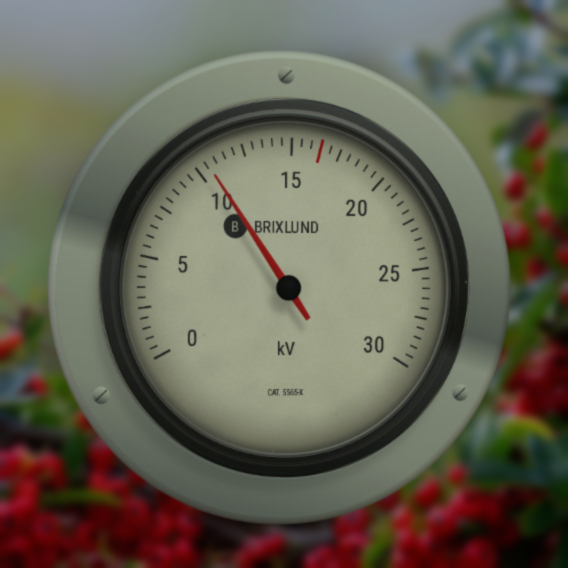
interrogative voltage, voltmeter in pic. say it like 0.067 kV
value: 10.5 kV
